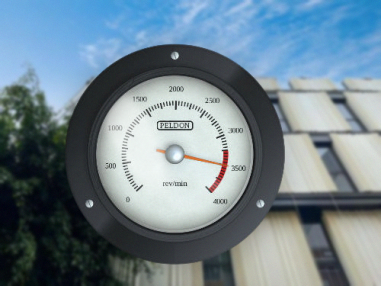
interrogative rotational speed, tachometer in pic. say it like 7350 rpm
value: 3500 rpm
